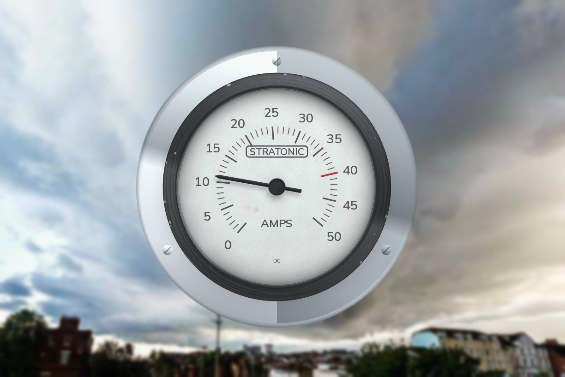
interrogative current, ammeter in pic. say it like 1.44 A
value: 11 A
